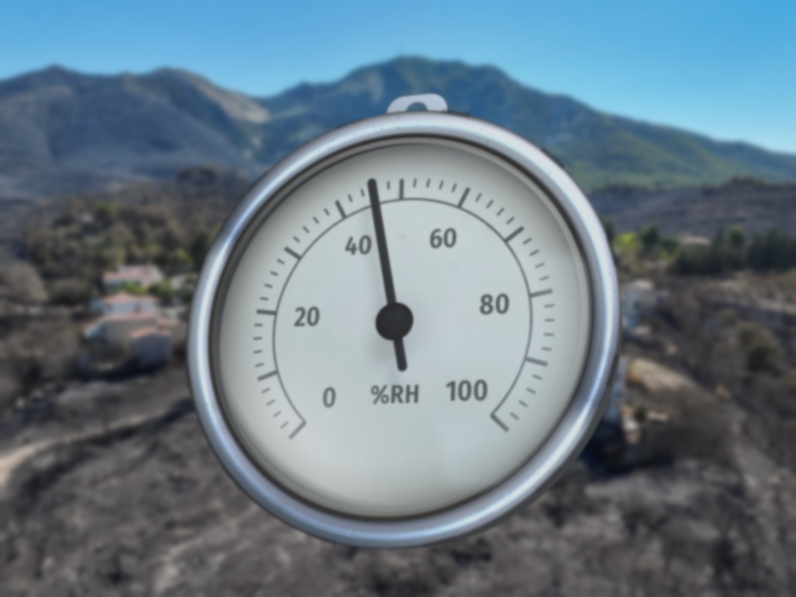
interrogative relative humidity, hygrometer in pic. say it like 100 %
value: 46 %
